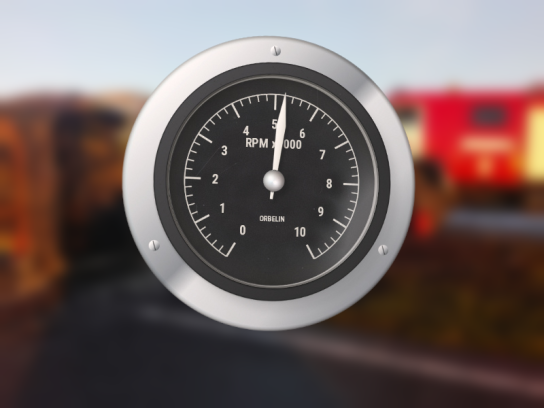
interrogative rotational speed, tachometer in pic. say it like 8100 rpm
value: 5200 rpm
